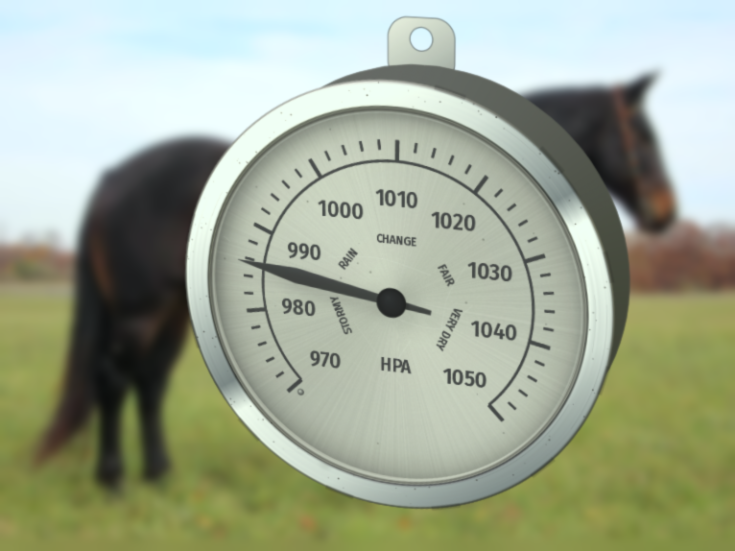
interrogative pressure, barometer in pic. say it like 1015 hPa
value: 986 hPa
